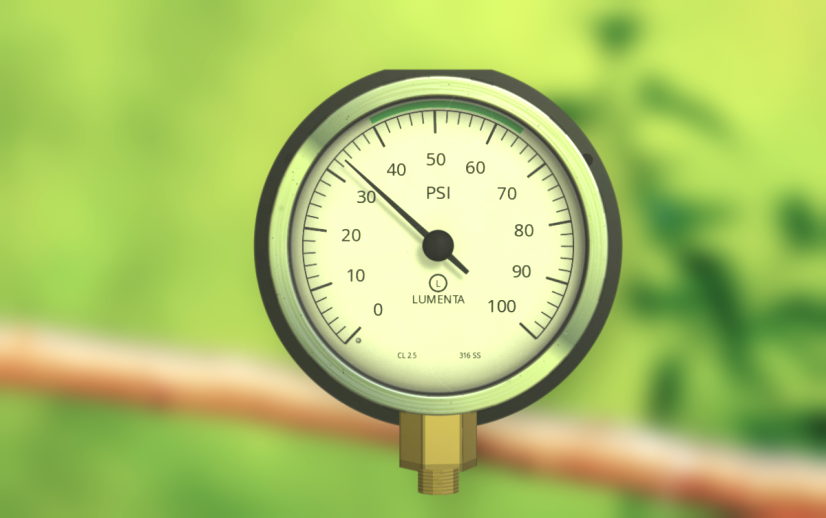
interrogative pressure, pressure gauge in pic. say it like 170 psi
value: 33 psi
